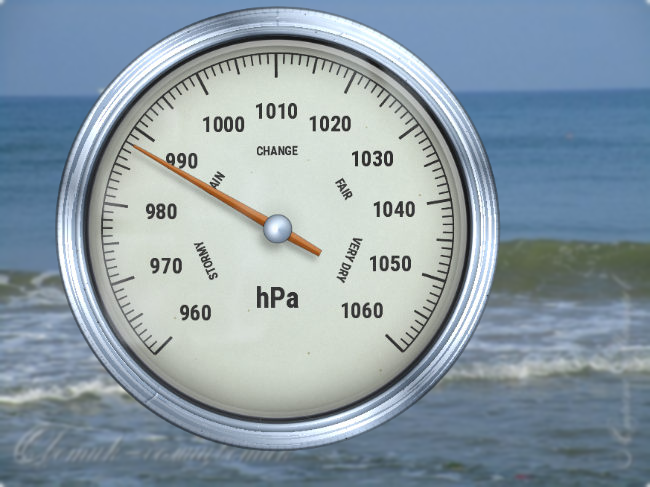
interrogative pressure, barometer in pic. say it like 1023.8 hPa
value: 988 hPa
